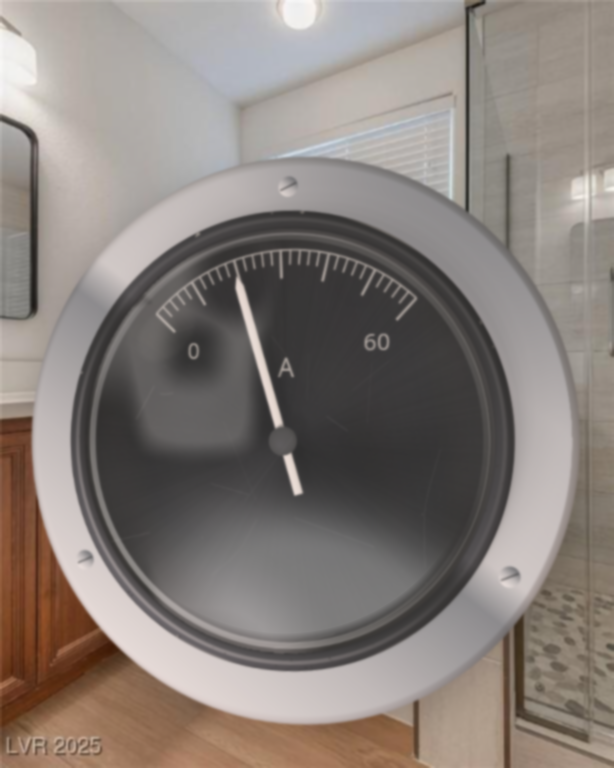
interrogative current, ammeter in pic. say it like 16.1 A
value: 20 A
